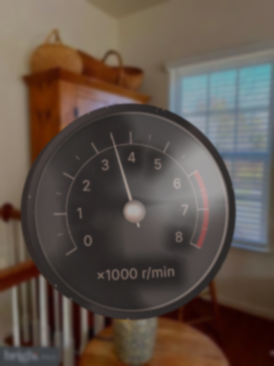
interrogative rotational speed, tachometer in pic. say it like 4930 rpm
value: 3500 rpm
